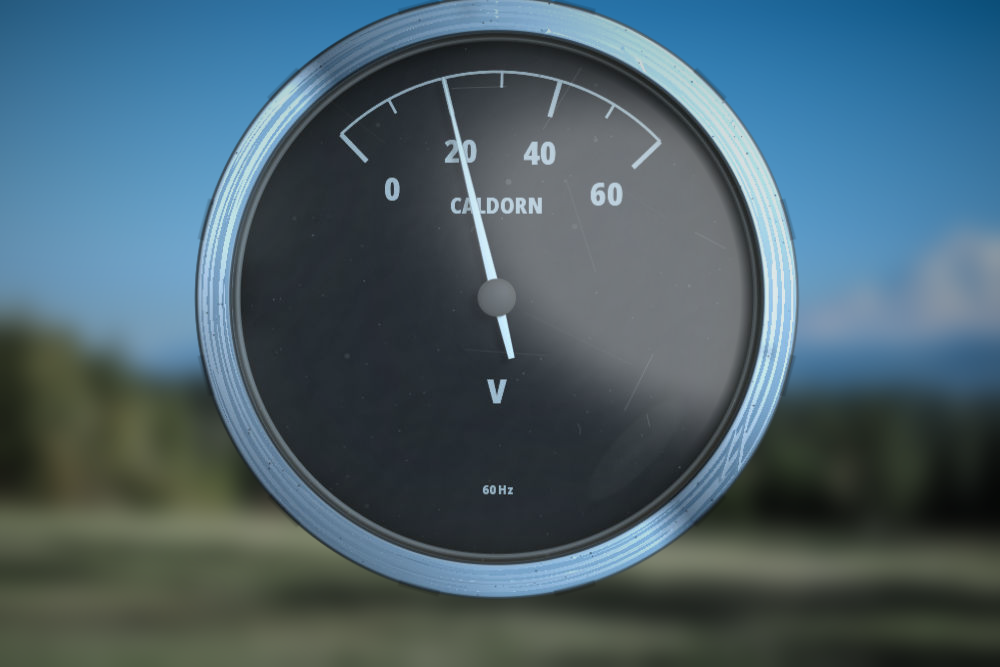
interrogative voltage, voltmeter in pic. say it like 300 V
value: 20 V
